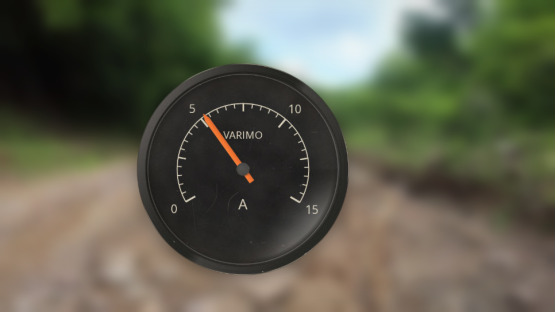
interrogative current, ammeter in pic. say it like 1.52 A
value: 5.25 A
